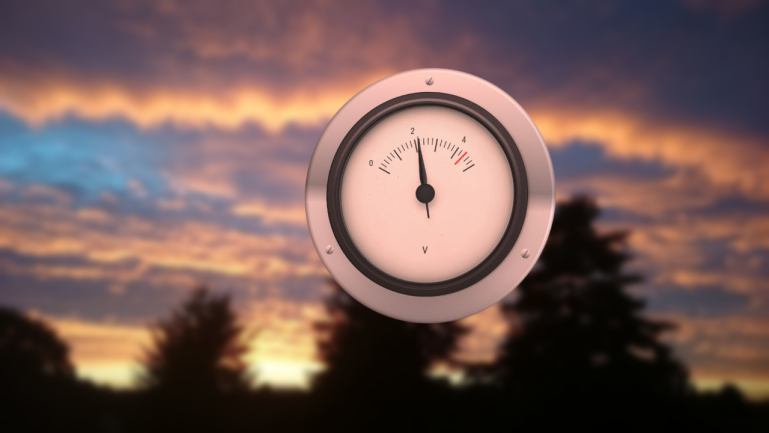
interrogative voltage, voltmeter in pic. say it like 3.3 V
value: 2.2 V
